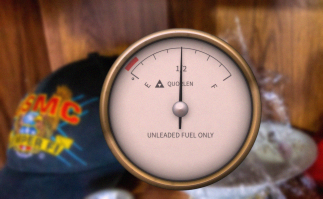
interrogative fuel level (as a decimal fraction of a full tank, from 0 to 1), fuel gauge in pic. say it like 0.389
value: 0.5
